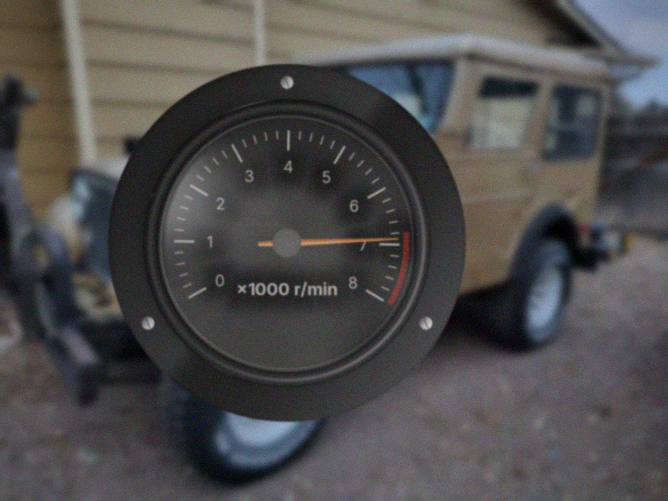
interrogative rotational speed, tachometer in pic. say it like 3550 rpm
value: 6900 rpm
